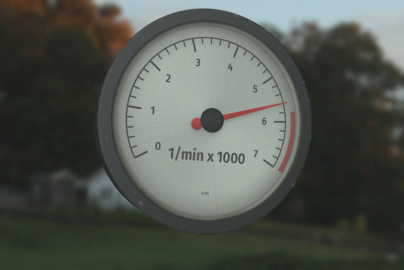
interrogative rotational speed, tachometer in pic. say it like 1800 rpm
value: 5600 rpm
